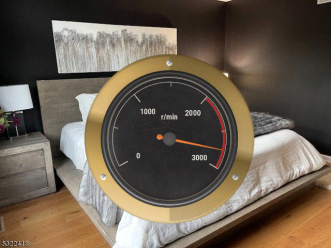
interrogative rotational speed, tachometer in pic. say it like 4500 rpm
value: 2750 rpm
